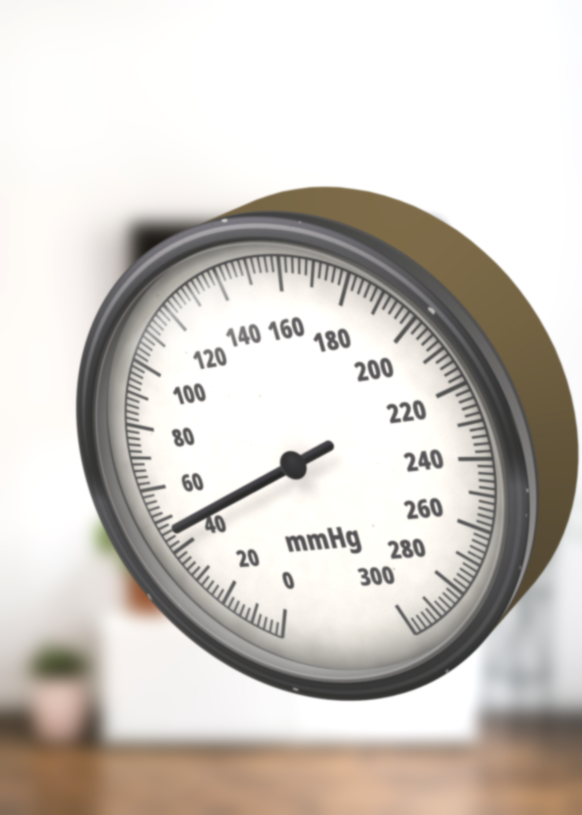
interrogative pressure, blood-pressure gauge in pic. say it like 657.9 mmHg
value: 46 mmHg
